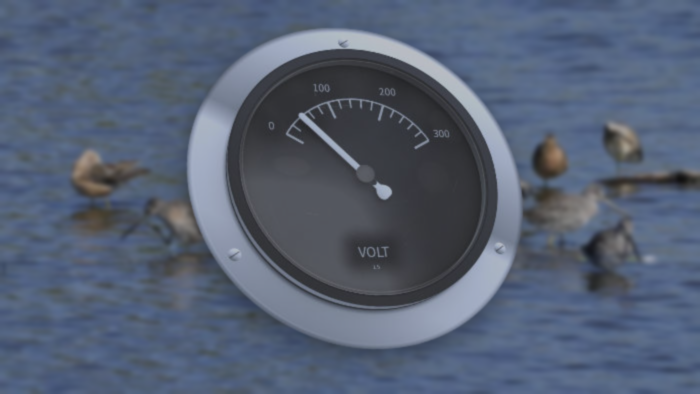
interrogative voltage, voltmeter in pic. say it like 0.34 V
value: 40 V
